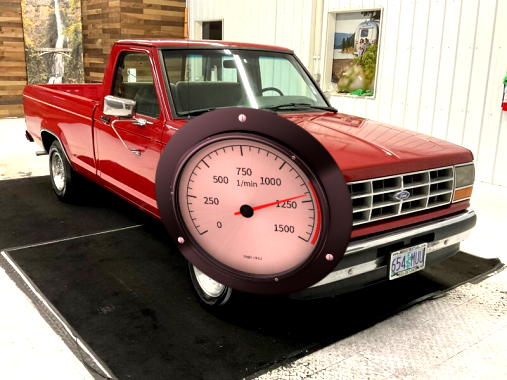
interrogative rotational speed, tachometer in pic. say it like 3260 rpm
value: 1200 rpm
